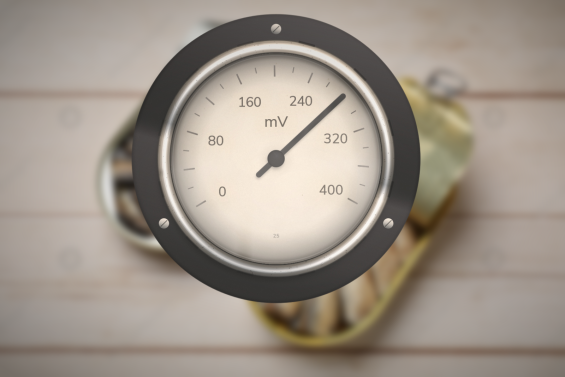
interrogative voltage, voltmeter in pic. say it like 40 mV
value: 280 mV
